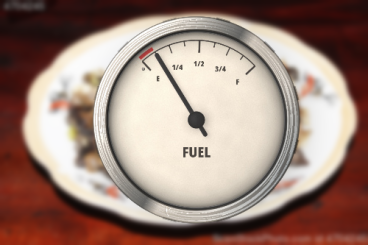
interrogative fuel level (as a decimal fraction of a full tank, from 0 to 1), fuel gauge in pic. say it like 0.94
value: 0.125
